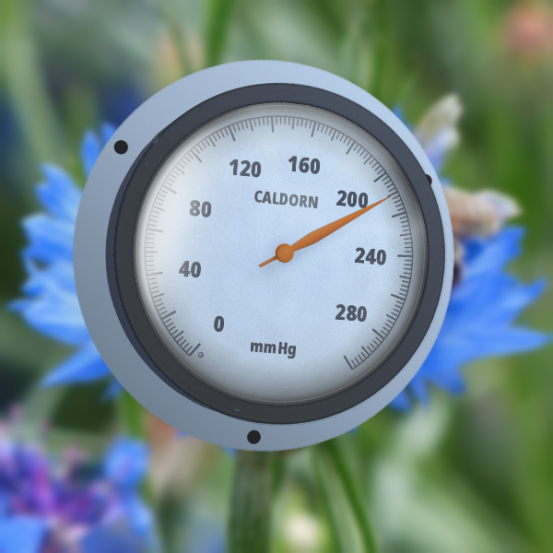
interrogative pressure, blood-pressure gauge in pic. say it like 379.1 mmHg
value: 210 mmHg
